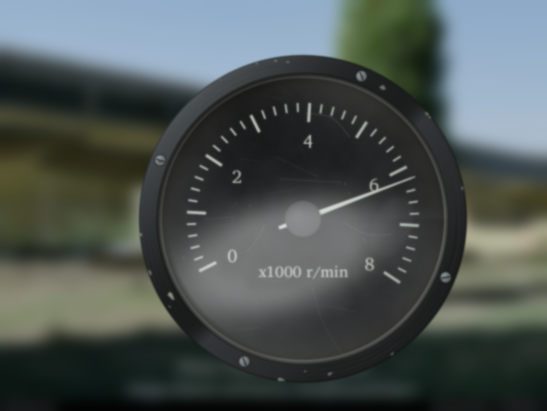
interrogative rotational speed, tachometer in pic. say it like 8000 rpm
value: 6200 rpm
